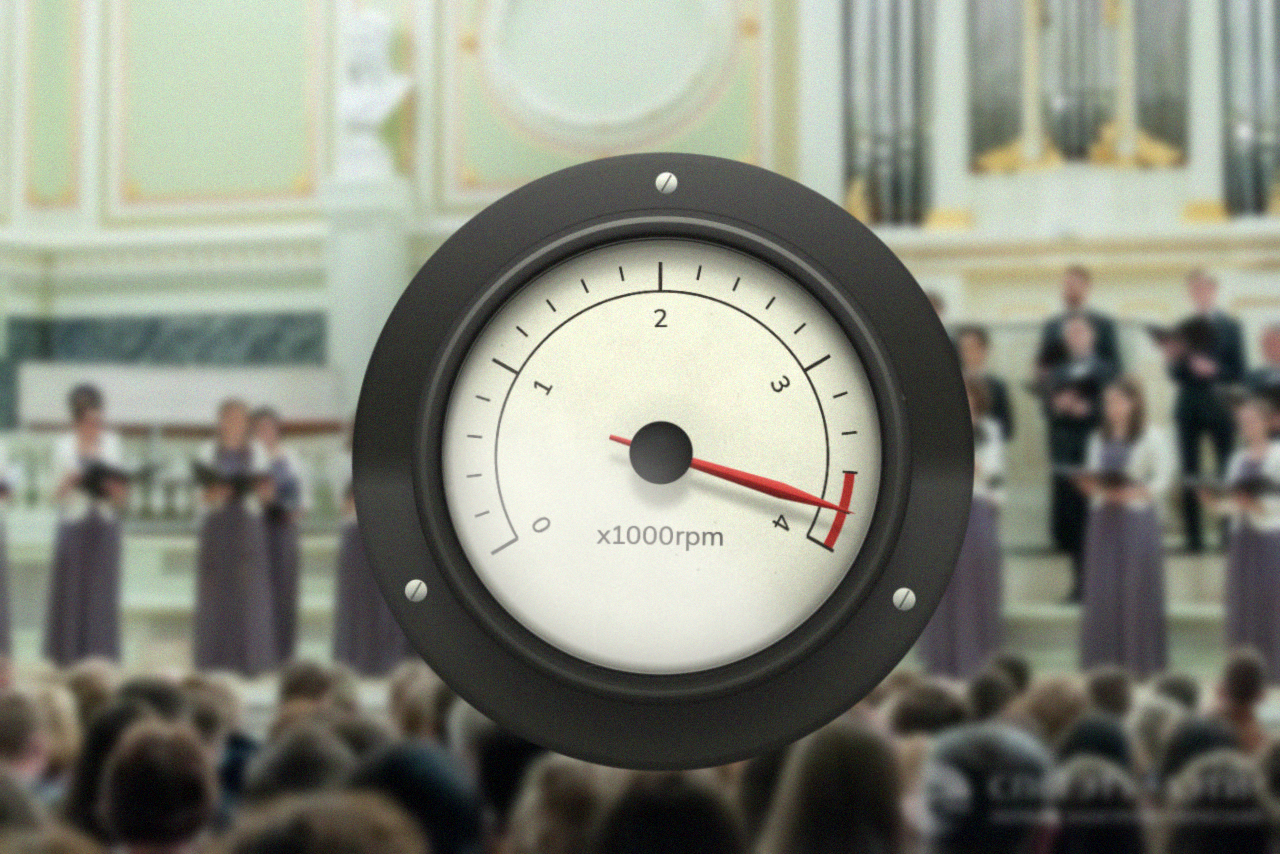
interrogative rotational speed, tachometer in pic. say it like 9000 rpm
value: 3800 rpm
